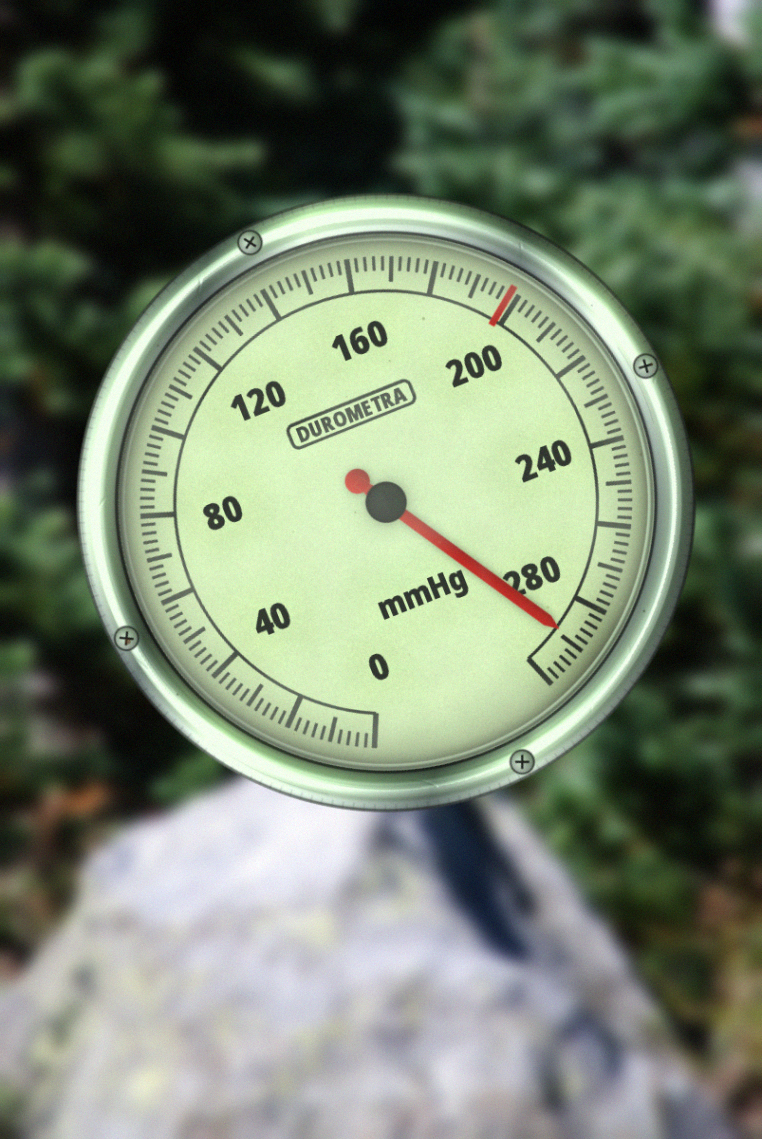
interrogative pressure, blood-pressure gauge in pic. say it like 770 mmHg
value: 289 mmHg
